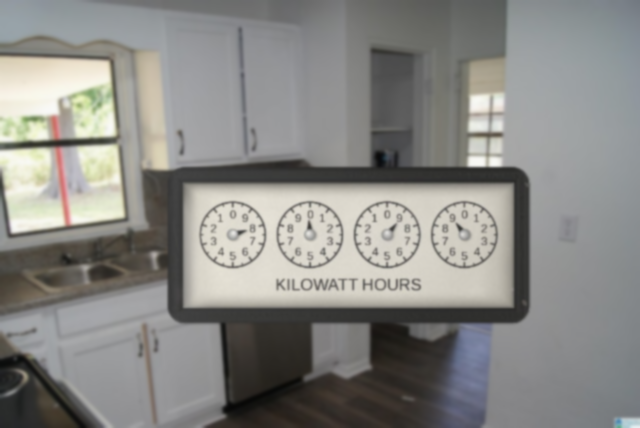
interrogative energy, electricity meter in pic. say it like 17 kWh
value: 7989 kWh
